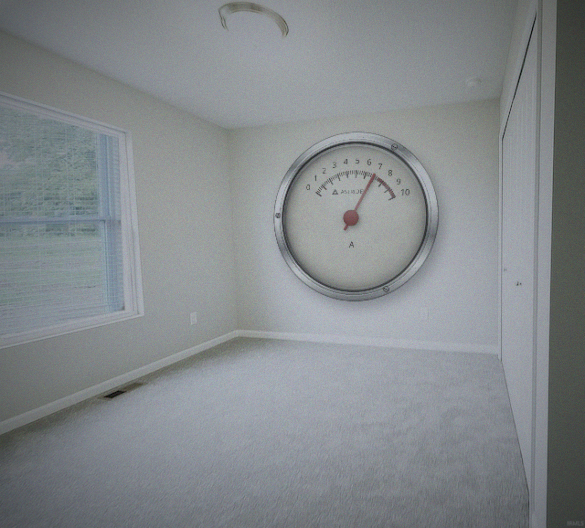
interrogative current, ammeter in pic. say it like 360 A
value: 7 A
